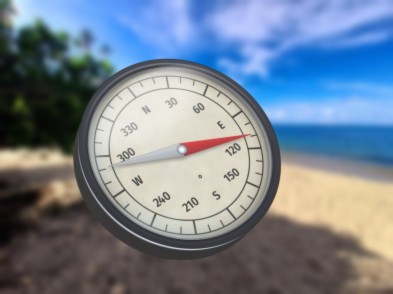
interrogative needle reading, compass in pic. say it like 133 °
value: 110 °
